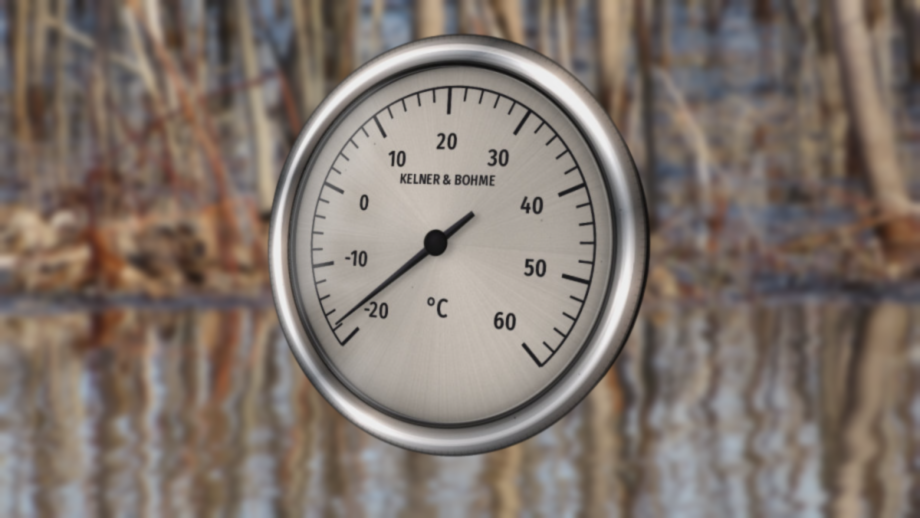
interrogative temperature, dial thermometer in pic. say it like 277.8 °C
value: -18 °C
